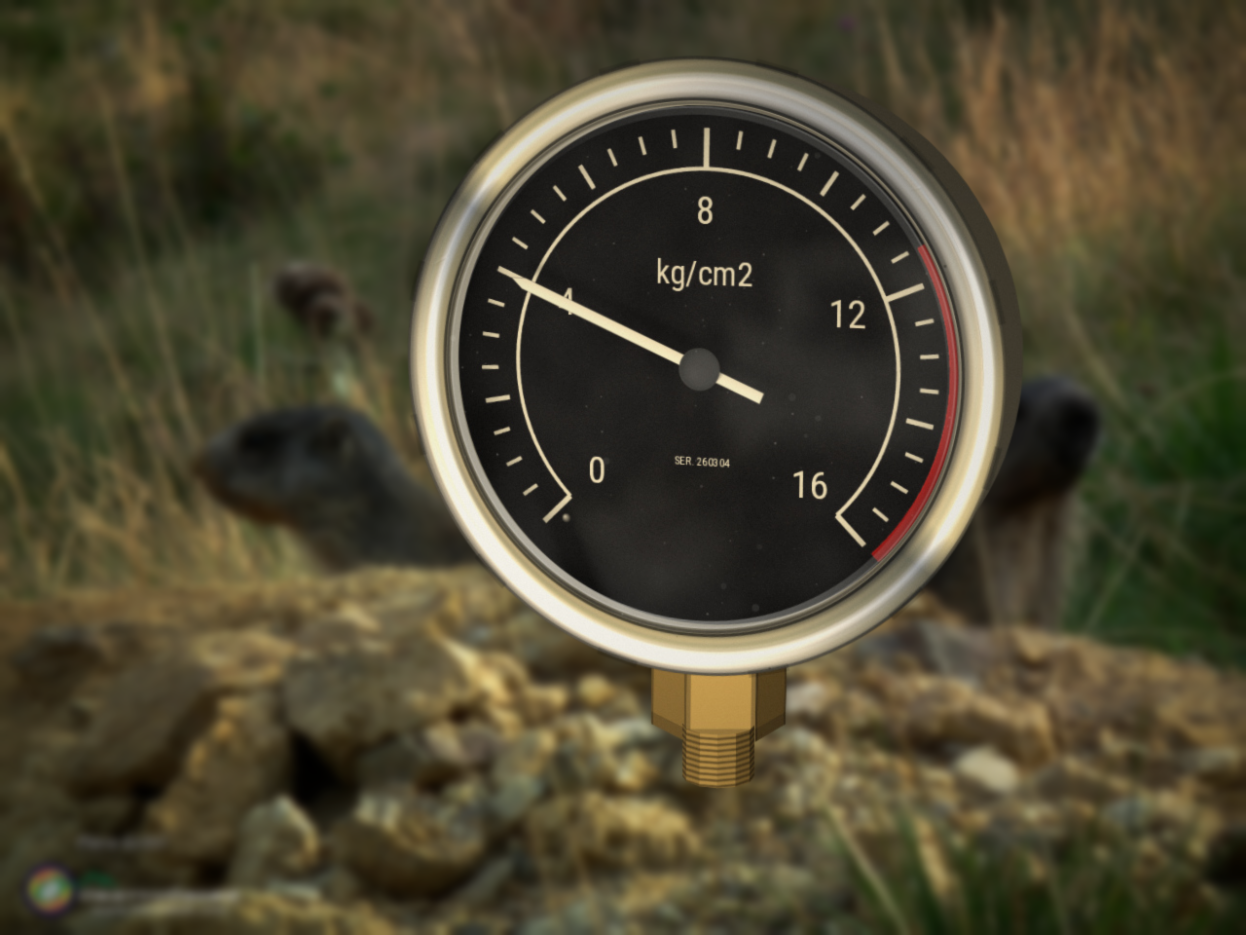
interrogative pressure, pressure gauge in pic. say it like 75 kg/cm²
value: 4 kg/cm²
